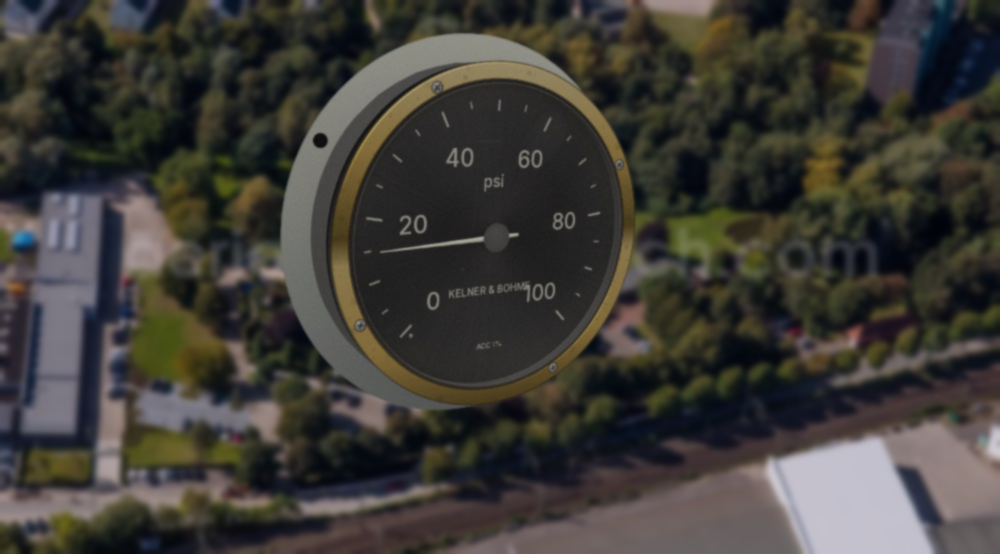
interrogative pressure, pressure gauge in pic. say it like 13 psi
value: 15 psi
